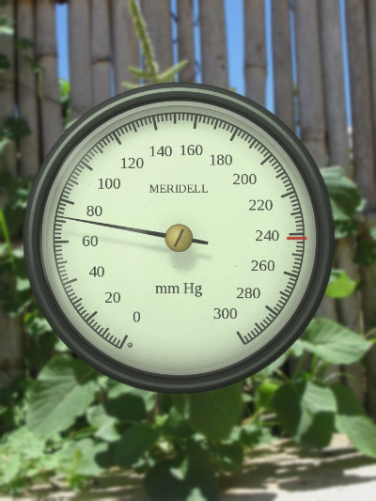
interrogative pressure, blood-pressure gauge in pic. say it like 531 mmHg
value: 72 mmHg
